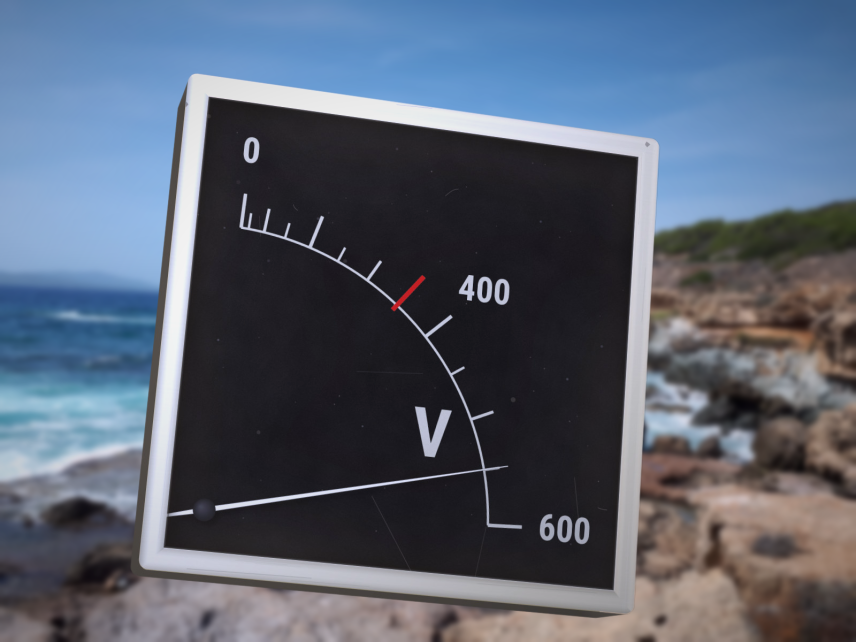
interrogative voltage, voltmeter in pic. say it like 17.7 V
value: 550 V
